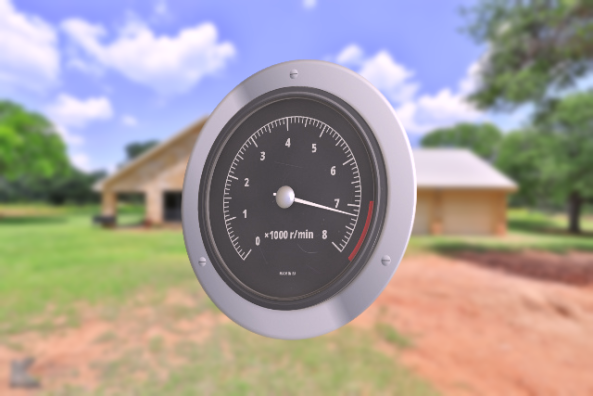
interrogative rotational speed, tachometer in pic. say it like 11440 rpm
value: 7200 rpm
